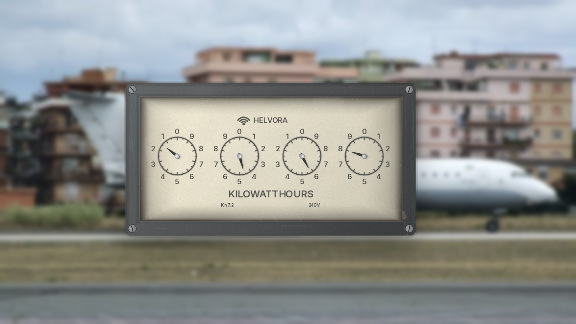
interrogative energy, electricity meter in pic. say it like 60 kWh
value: 1458 kWh
